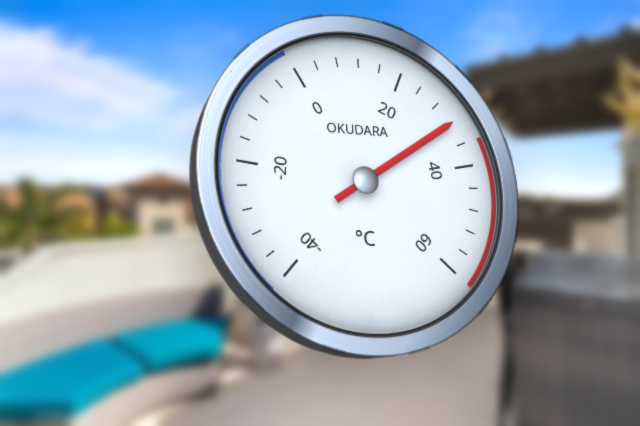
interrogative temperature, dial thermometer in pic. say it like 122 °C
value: 32 °C
